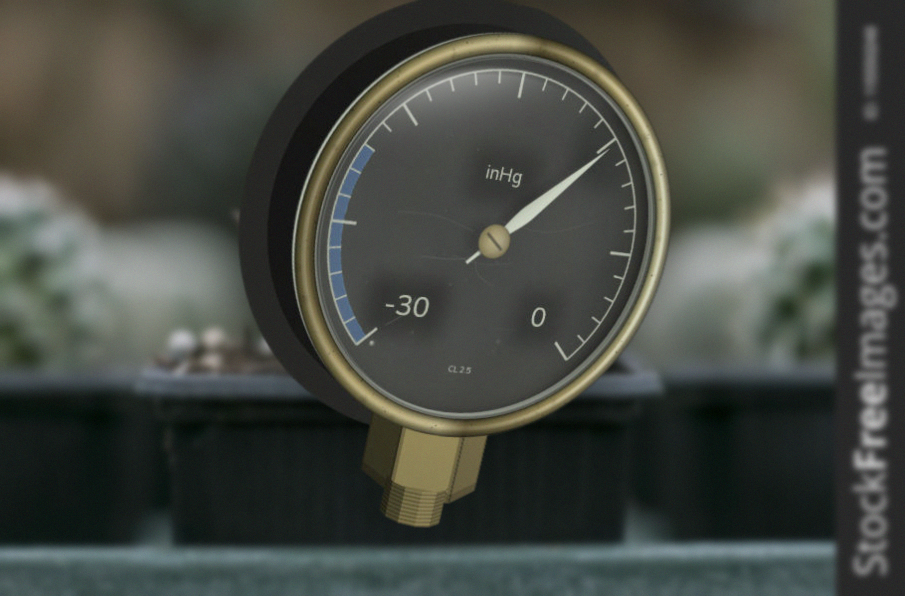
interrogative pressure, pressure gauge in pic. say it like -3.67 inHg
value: -10 inHg
